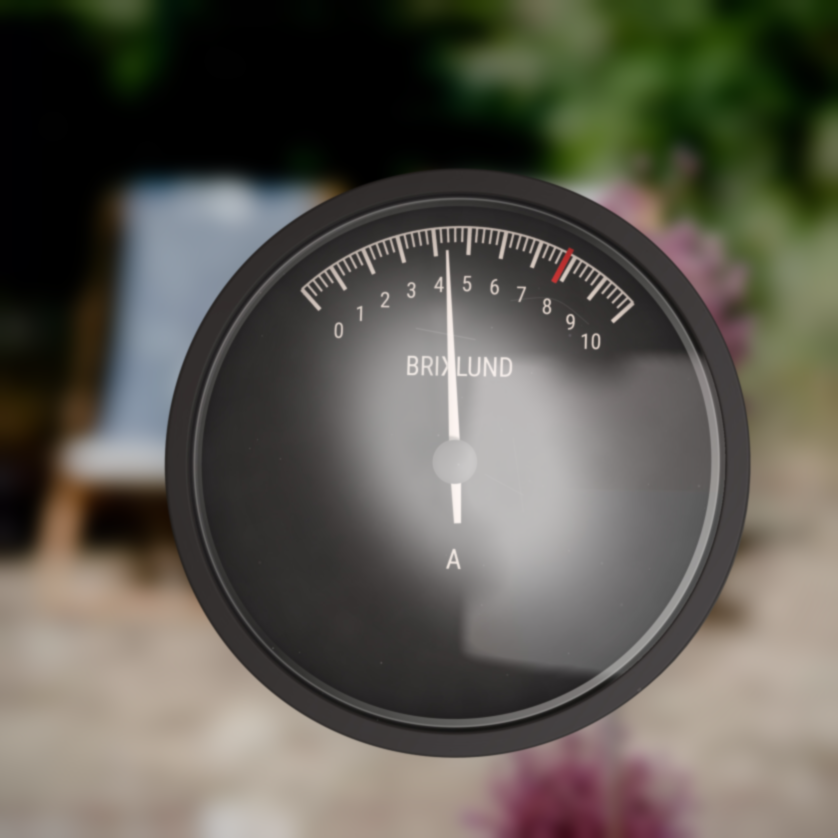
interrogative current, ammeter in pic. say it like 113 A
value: 4.4 A
